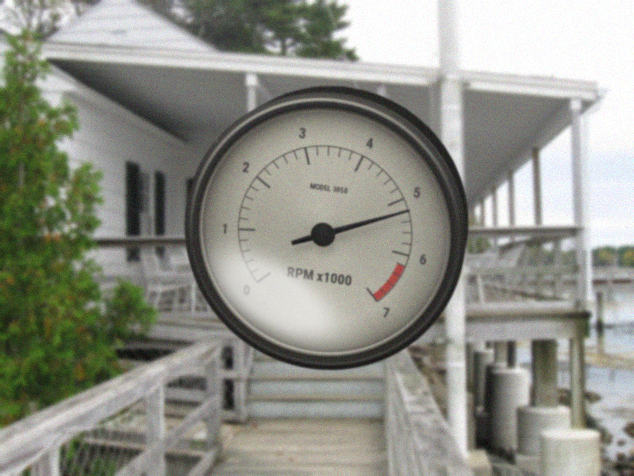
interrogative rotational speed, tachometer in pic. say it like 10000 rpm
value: 5200 rpm
